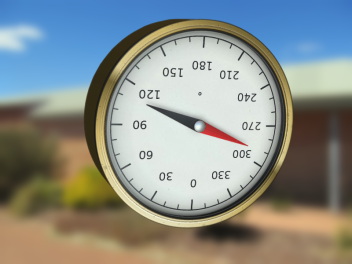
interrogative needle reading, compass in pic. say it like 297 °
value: 290 °
